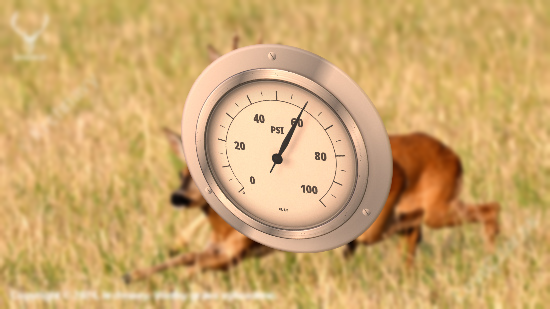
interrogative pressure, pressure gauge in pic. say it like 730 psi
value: 60 psi
